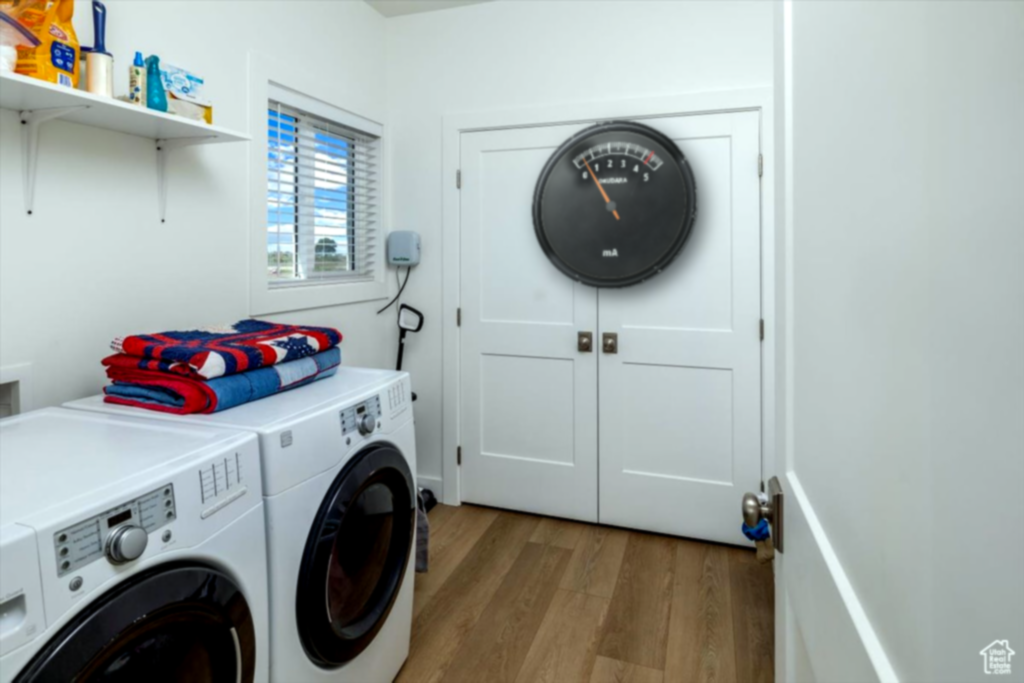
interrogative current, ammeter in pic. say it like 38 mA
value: 0.5 mA
